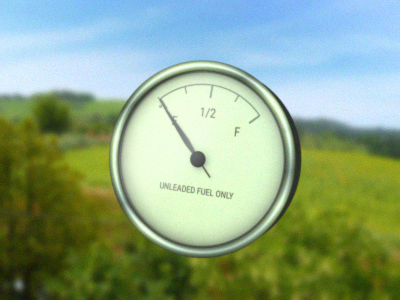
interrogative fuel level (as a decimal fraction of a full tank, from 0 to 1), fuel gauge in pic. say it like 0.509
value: 0
